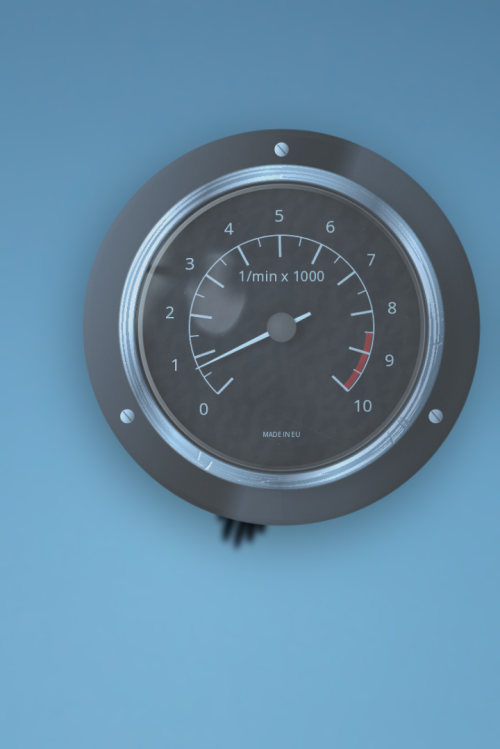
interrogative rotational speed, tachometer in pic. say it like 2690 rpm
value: 750 rpm
